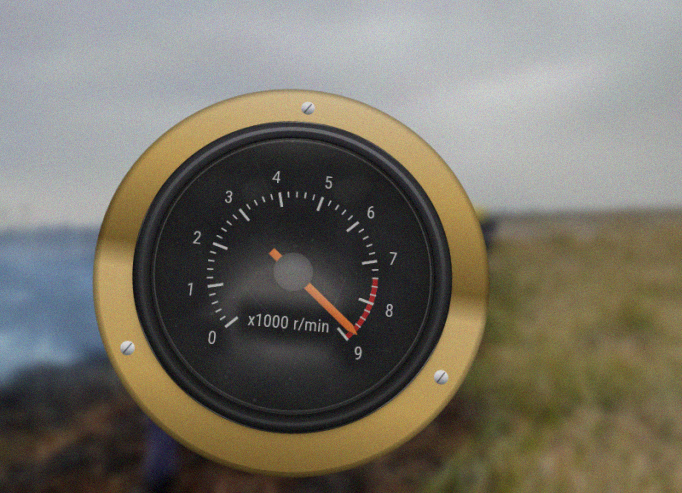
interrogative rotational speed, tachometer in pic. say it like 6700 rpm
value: 8800 rpm
